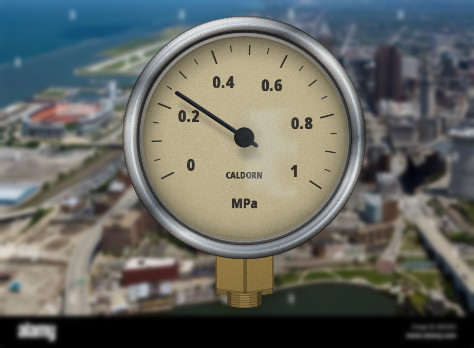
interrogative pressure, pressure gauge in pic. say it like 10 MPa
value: 0.25 MPa
